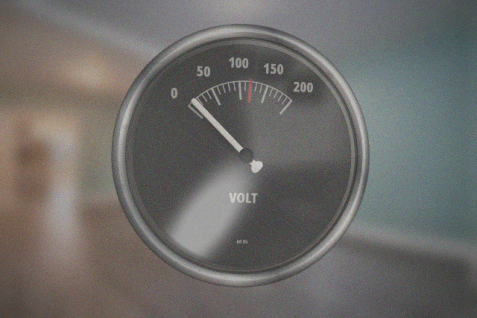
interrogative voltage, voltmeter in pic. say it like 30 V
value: 10 V
